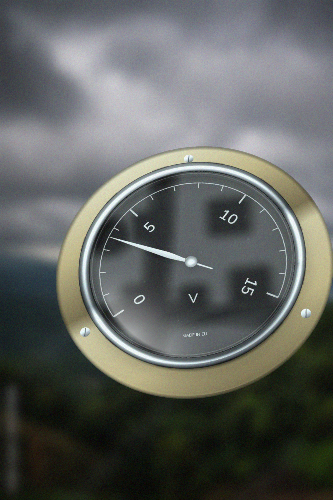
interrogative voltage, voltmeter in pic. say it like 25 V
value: 3.5 V
